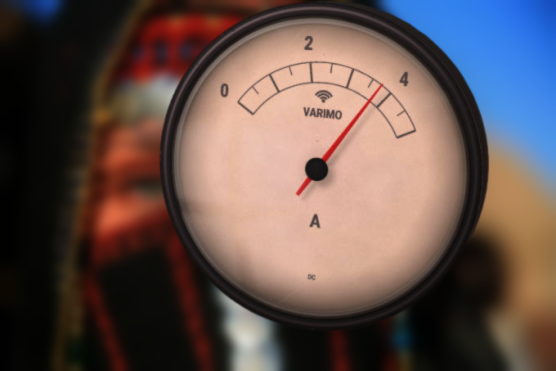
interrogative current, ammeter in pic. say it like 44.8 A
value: 3.75 A
